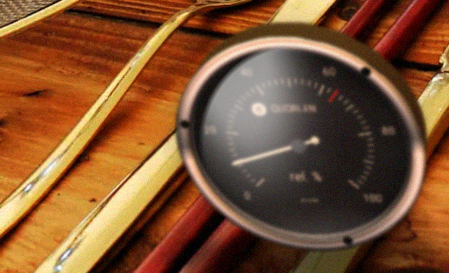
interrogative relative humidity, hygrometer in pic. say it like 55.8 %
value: 10 %
